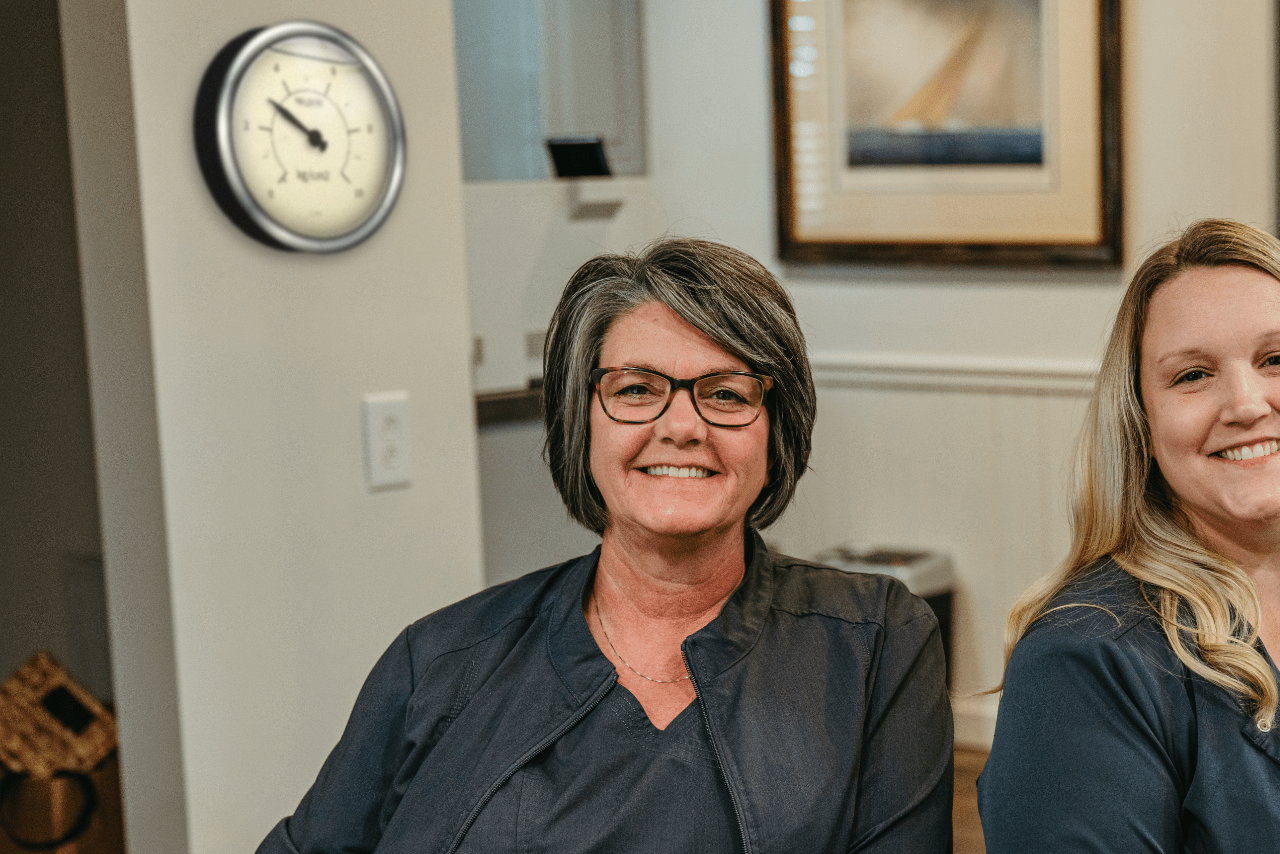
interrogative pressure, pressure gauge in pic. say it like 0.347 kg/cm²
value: 3 kg/cm²
